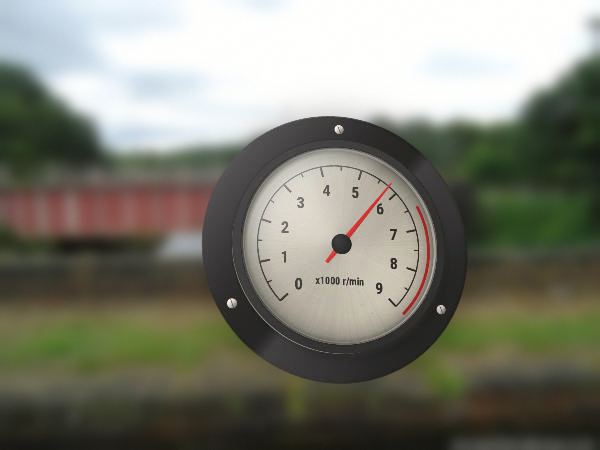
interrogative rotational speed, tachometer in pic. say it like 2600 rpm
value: 5750 rpm
